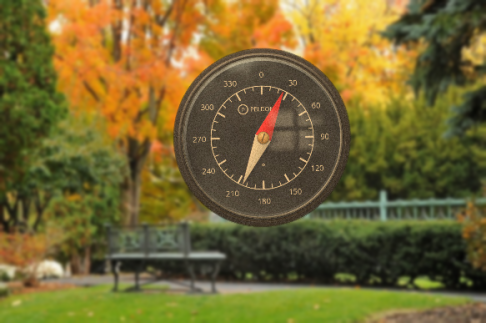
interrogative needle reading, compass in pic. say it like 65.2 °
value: 25 °
